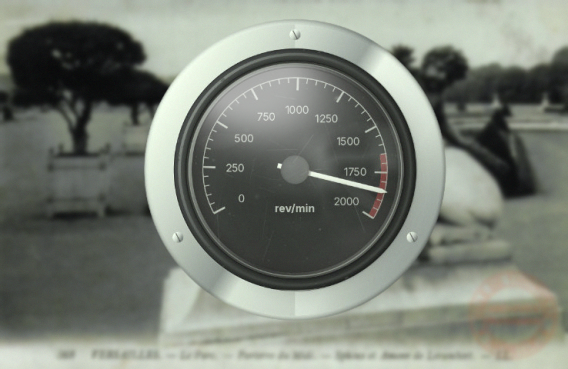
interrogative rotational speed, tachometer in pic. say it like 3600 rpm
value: 1850 rpm
